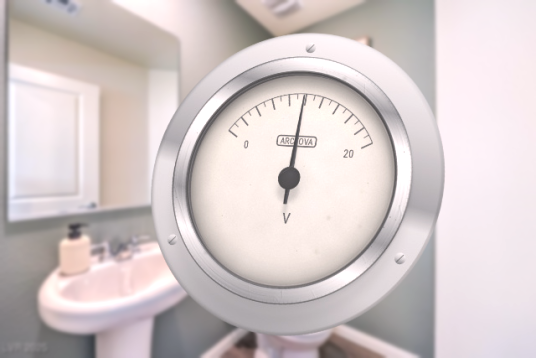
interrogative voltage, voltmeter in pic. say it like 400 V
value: 10 V
